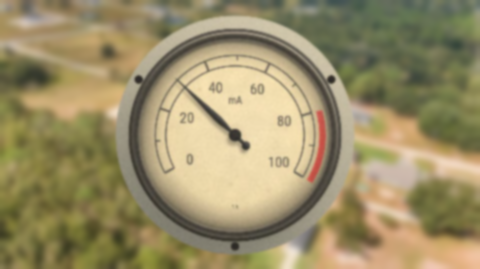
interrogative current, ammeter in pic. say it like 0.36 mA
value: 30 mA
